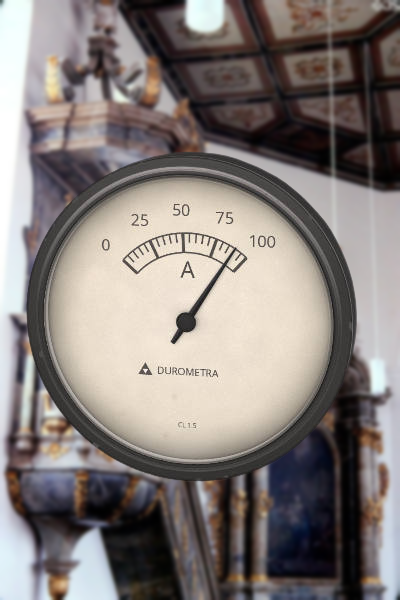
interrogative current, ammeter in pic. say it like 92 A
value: 90 A
